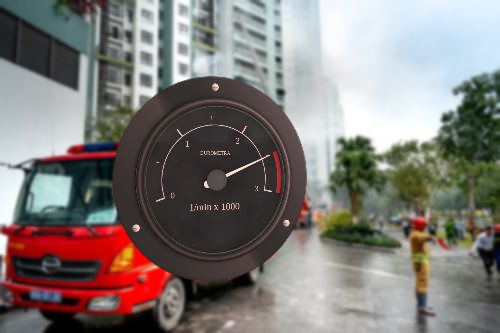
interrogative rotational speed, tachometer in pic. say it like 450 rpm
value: 2500 rpm
